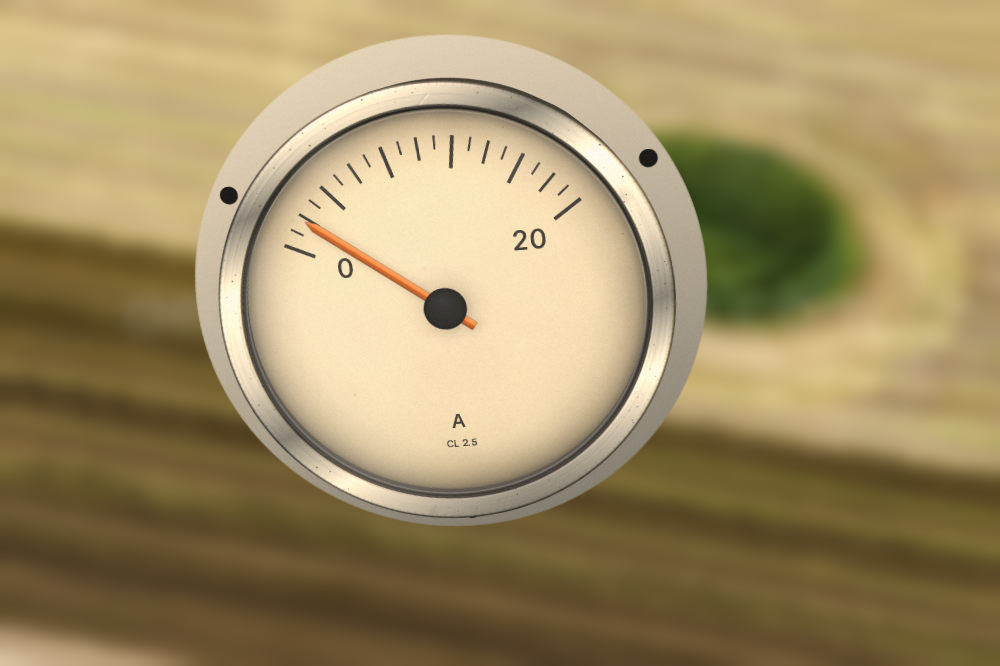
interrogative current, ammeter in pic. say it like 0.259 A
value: 2 A
